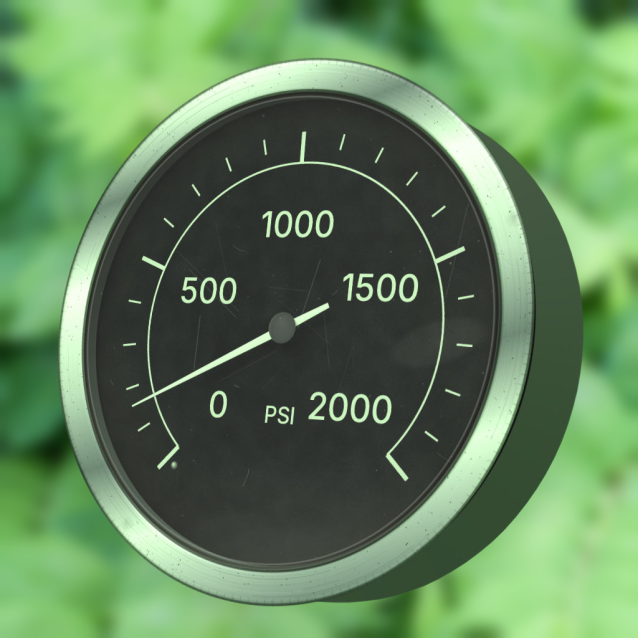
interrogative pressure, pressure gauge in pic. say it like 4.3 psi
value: 150 psi
